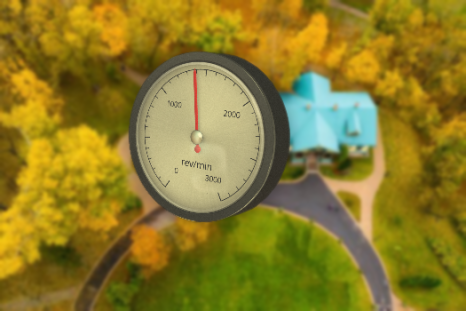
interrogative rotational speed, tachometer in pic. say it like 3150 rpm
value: 1400 rpm
